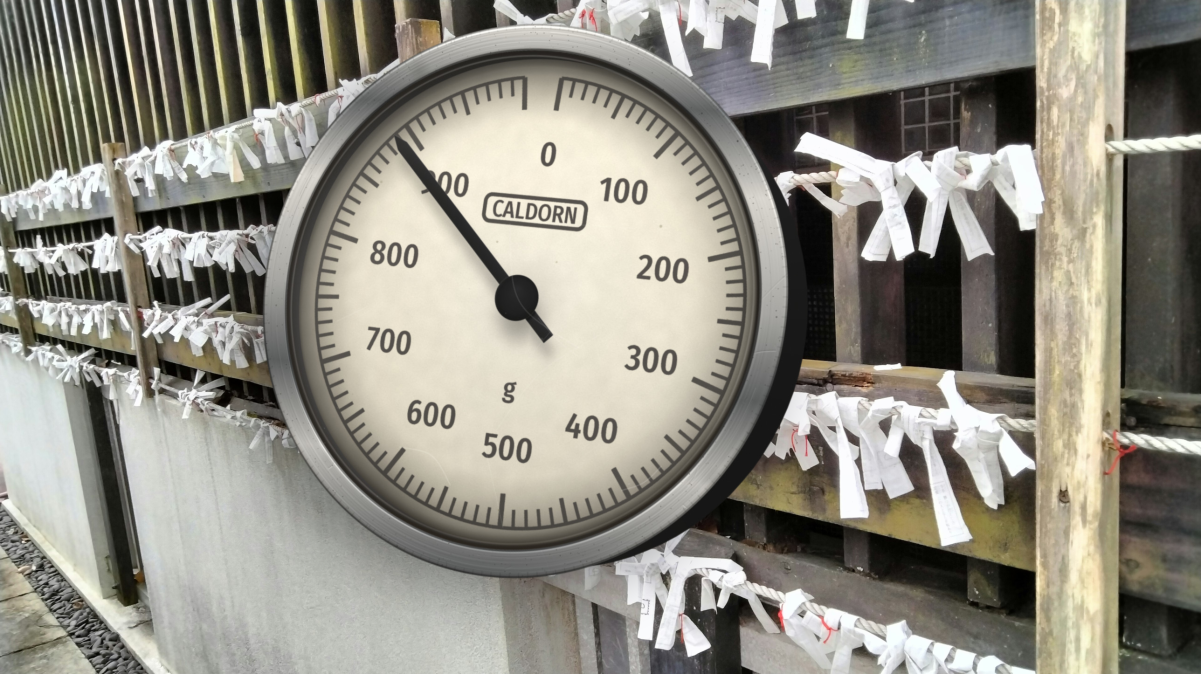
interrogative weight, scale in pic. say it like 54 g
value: 890 g
